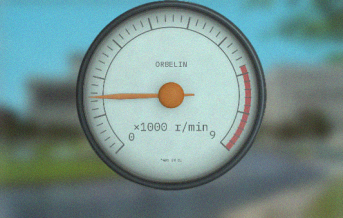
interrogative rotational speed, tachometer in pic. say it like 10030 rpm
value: 1500 rpm
